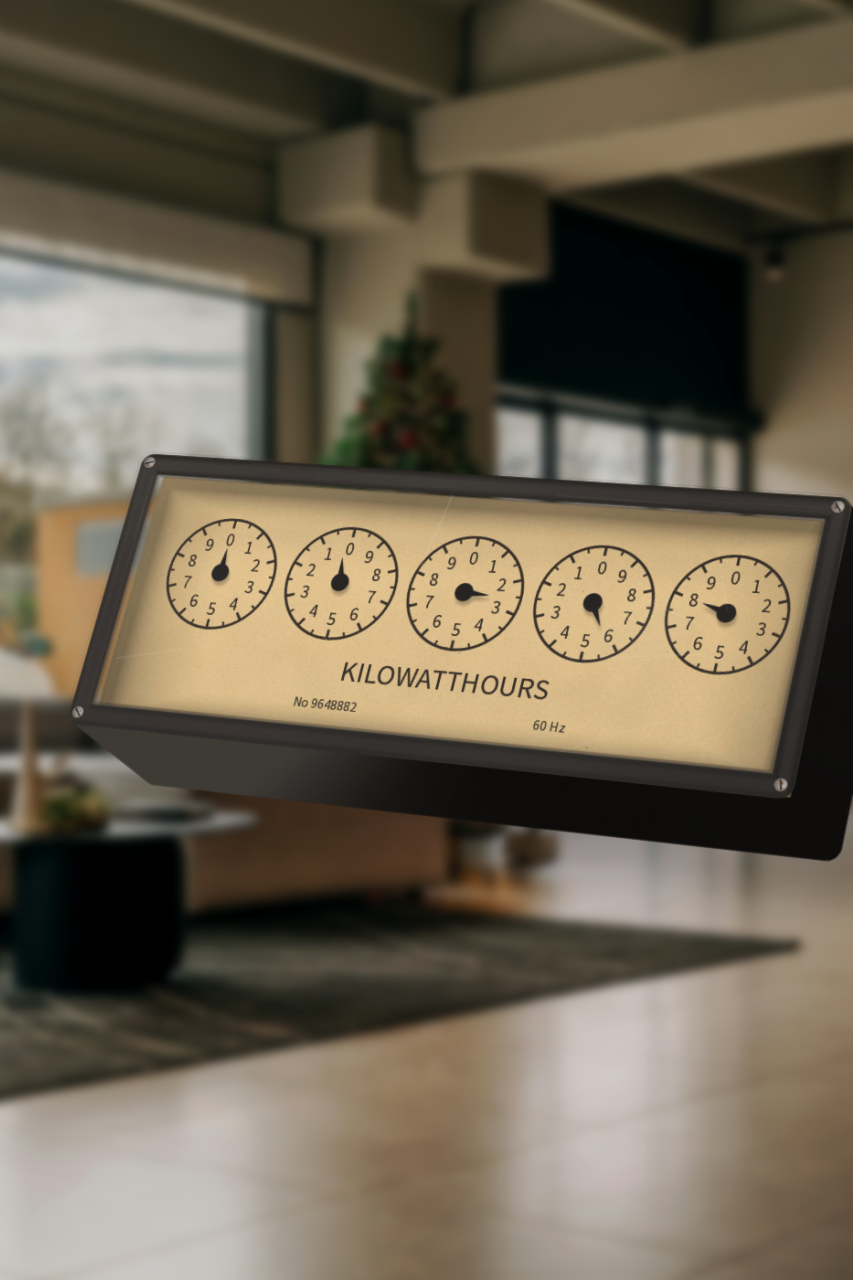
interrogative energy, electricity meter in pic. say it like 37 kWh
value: 258 kWh
